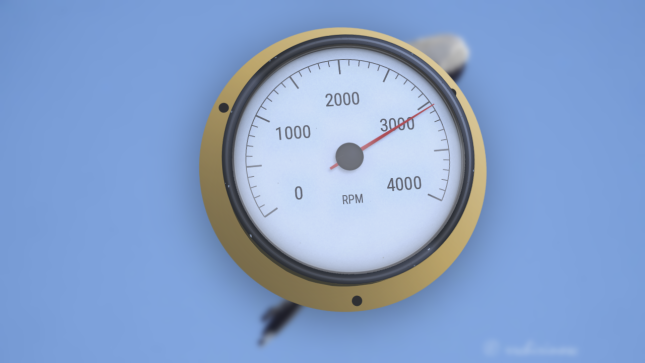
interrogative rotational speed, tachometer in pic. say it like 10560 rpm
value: 3050 rpm
